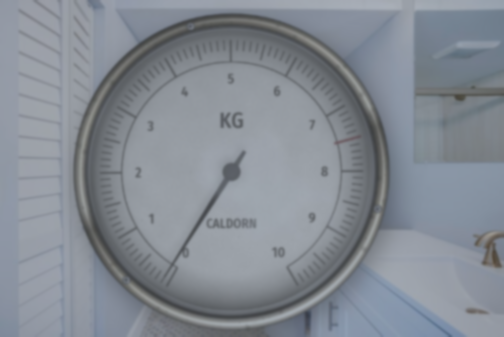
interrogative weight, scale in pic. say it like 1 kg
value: 0.1 kg
